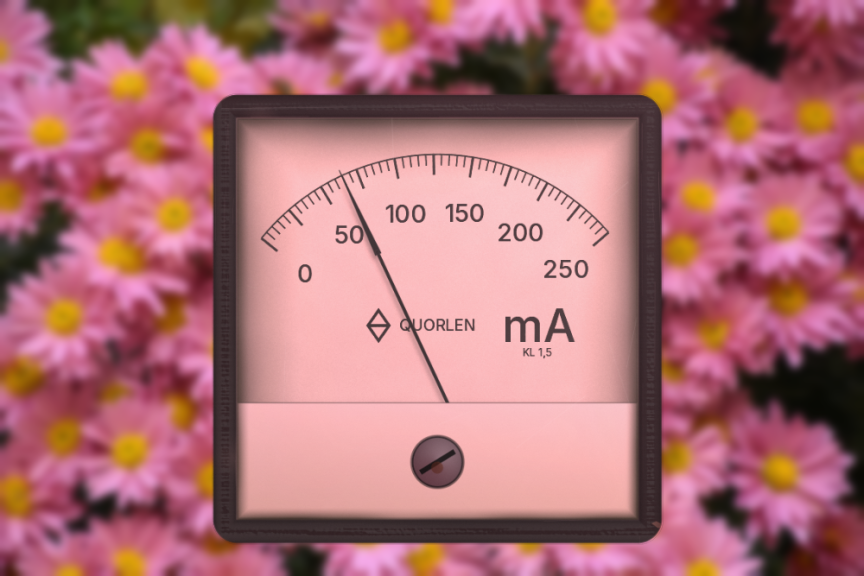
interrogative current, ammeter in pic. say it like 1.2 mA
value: 65 mA
